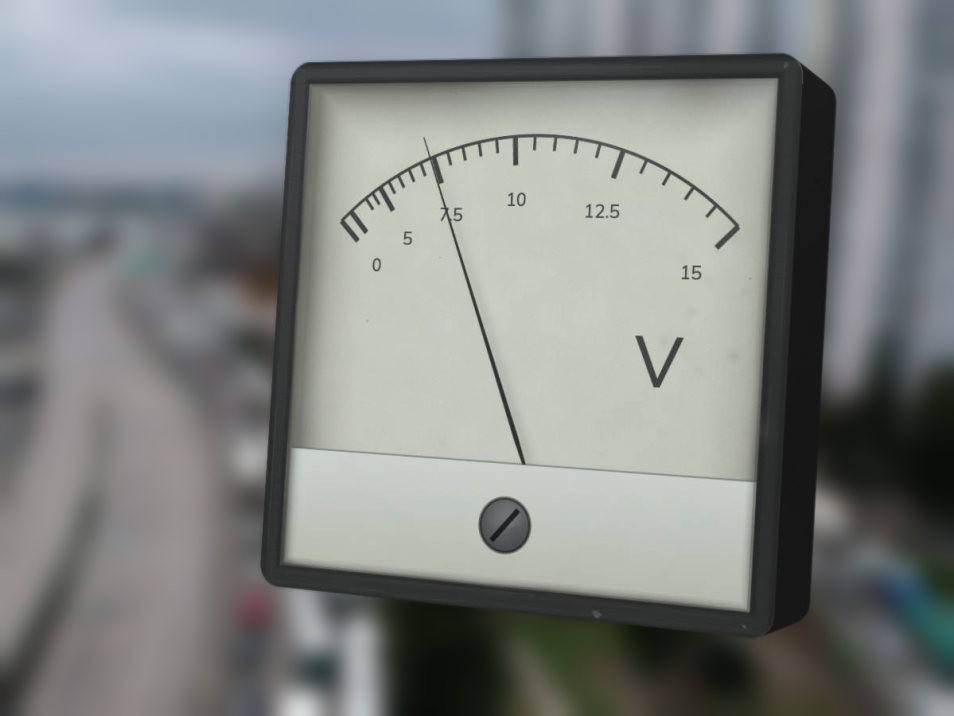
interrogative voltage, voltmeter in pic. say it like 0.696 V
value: 7.5 V
